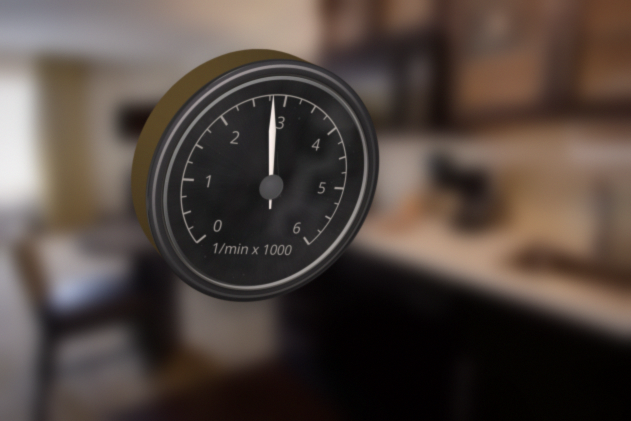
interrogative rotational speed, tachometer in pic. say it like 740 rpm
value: 2750 rpm
